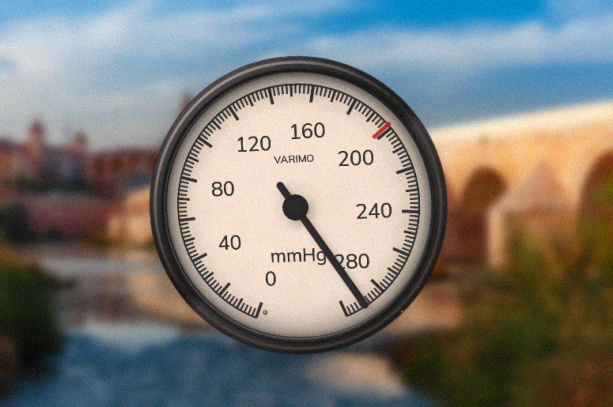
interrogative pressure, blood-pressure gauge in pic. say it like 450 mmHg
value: 290 mmHg
